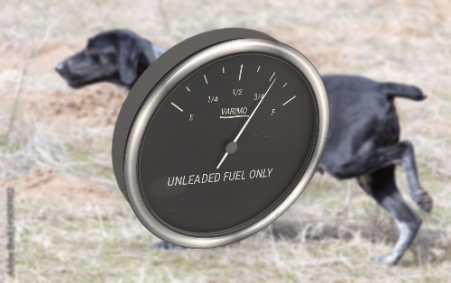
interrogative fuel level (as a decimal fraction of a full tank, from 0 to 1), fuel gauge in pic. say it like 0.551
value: 0.75
